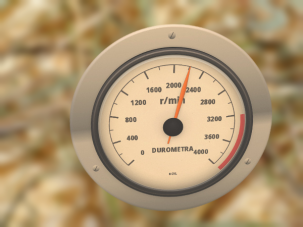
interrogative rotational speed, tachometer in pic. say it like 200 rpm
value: 2200 rpm
